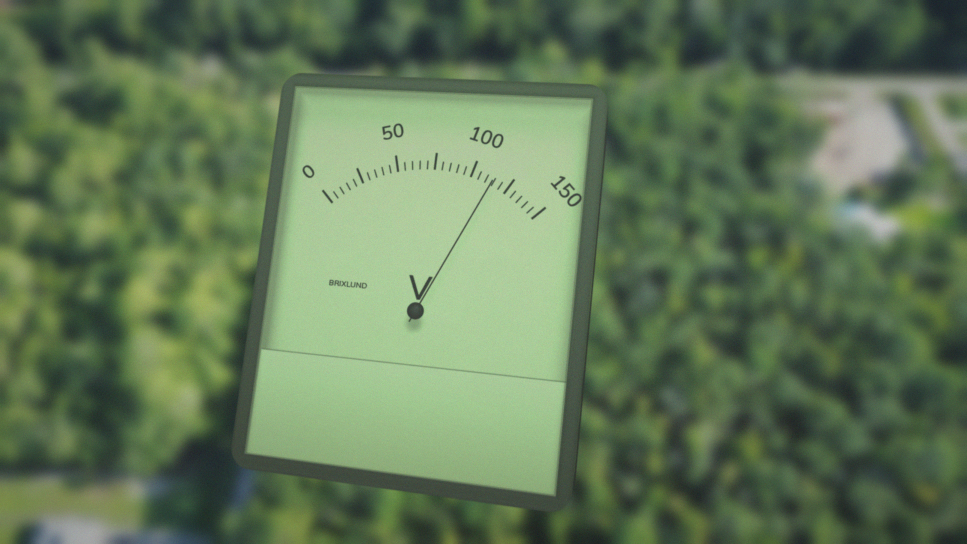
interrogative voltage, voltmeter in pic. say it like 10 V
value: 115 V
